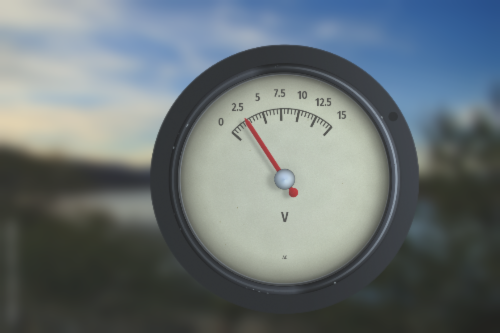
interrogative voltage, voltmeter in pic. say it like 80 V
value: 2.5 V
